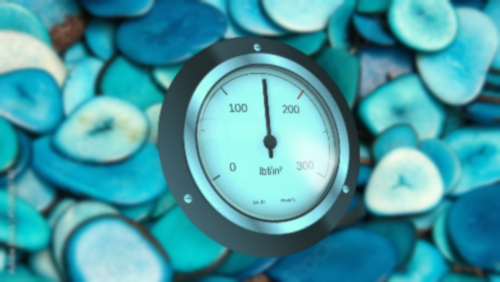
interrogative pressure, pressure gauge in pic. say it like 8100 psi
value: 150 psi
